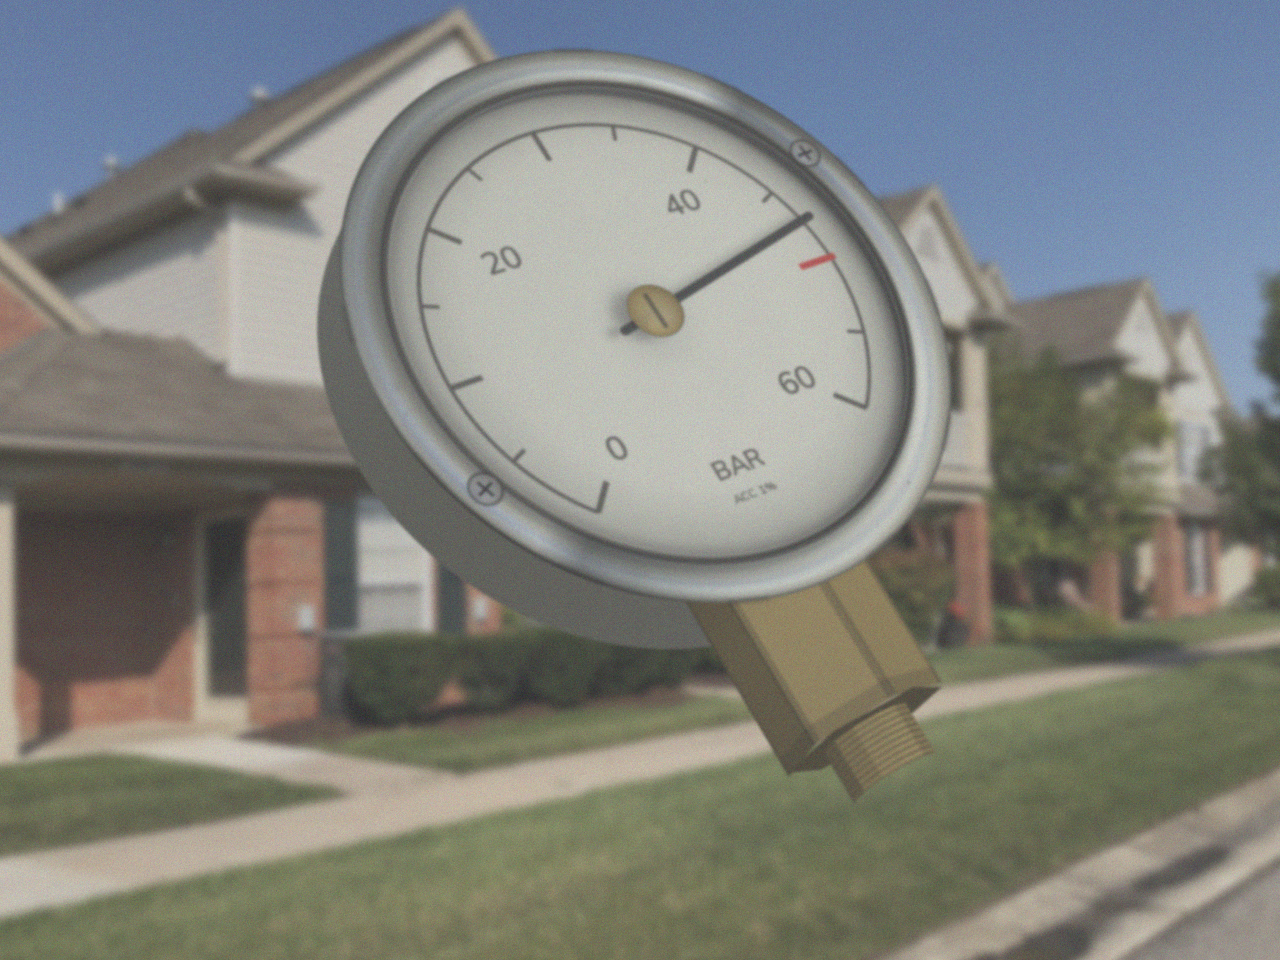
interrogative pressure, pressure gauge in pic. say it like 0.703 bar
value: 47.5 bar
